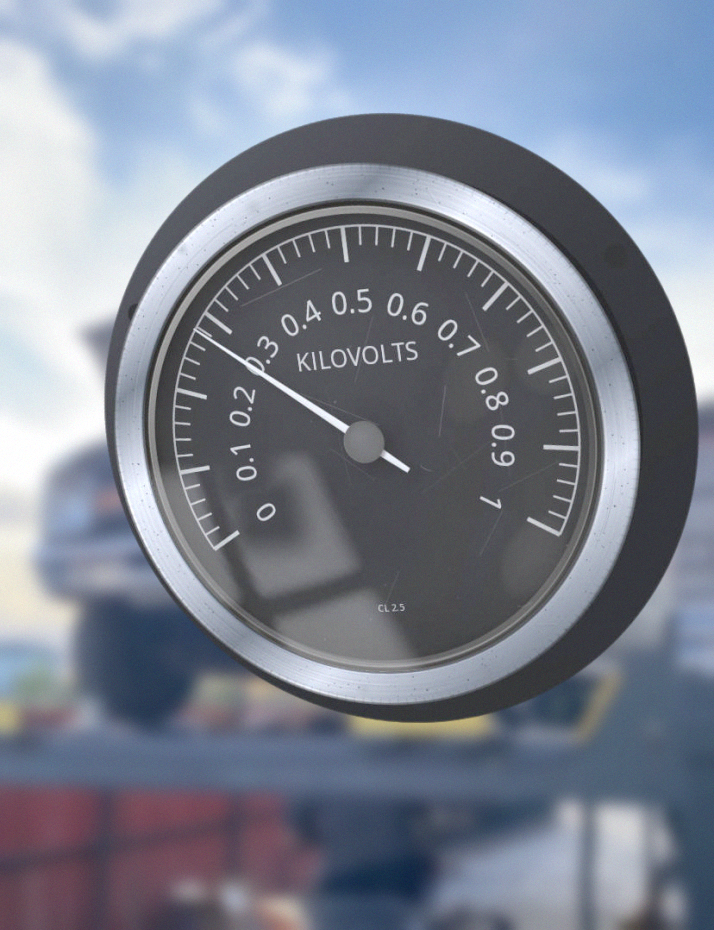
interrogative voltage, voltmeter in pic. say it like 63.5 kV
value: 0.28 kV
